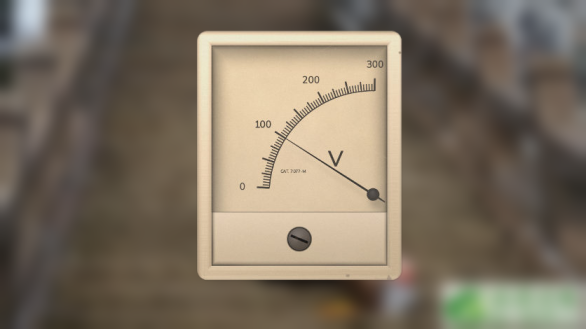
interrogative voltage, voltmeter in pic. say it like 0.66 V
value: 100 V
